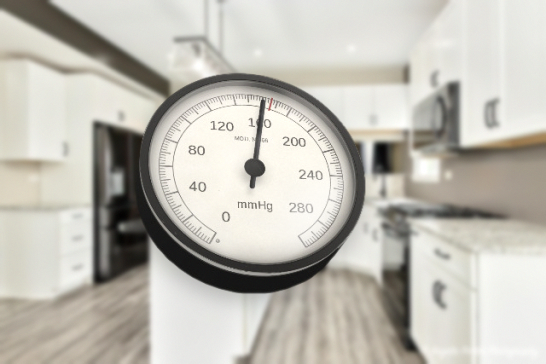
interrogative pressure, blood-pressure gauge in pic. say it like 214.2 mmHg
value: 160 mmHg
